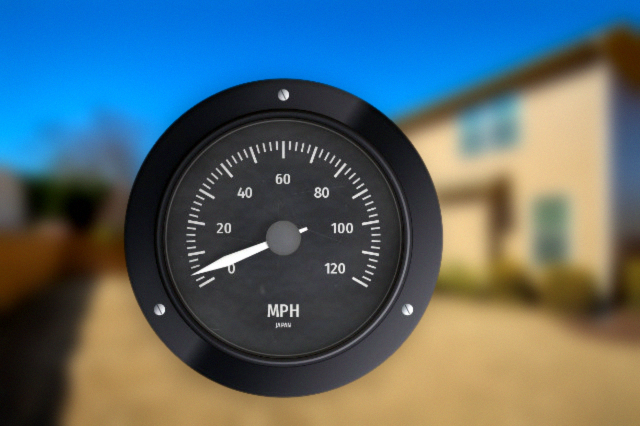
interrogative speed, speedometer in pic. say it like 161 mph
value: 4 mph
